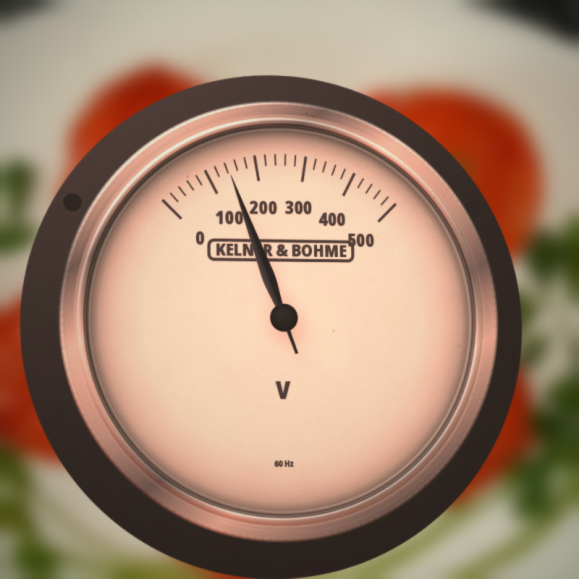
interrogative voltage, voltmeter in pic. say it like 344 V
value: 140 V
